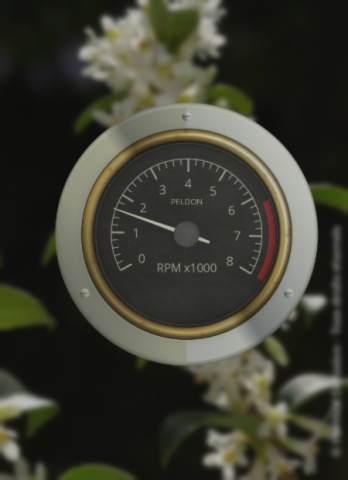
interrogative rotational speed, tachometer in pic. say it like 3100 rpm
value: 1600 rpm
